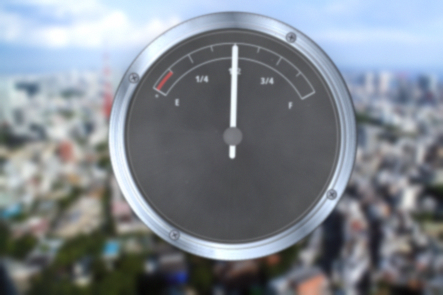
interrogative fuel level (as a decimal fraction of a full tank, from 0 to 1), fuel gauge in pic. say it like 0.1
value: 0.5
